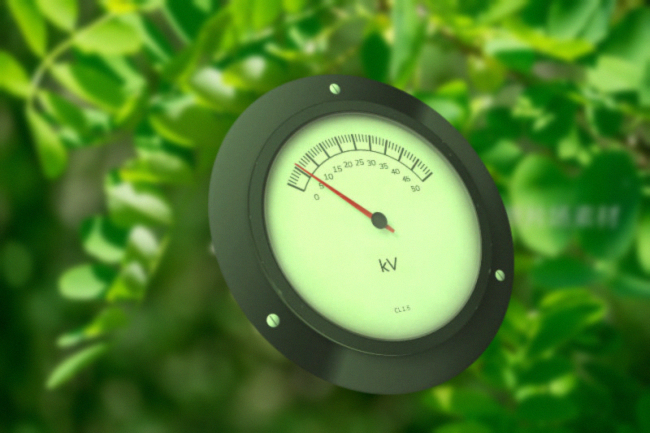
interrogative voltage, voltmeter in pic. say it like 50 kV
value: 5 kV
